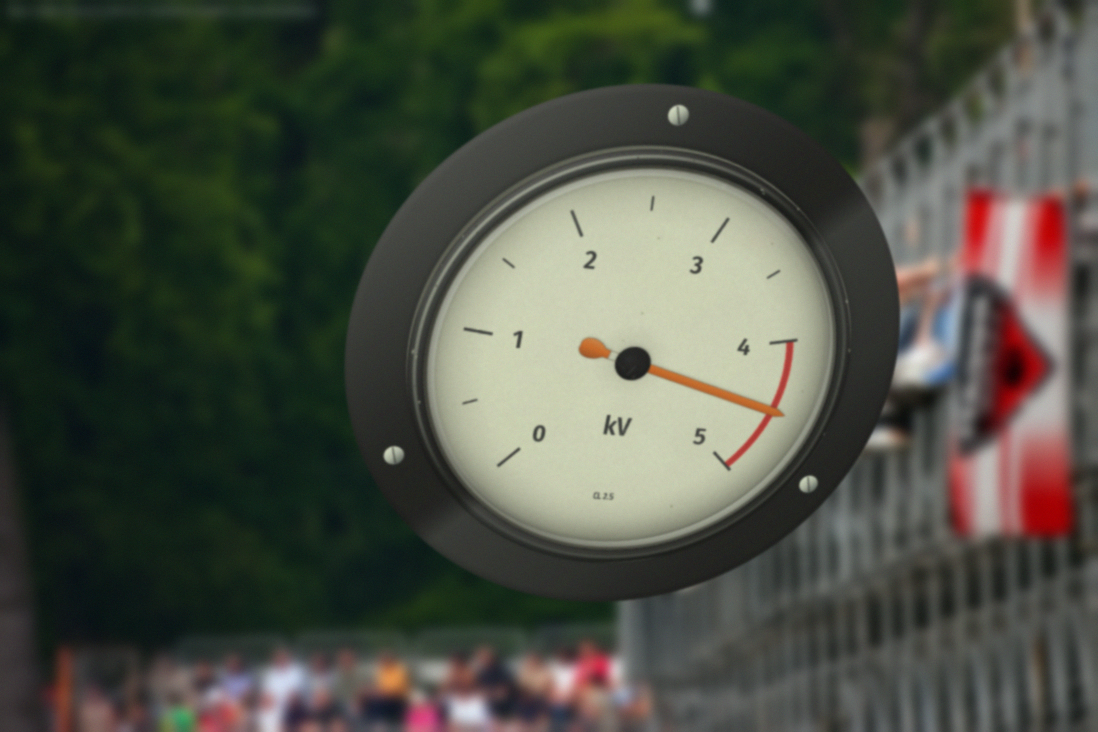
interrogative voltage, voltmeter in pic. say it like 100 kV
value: 4.5 kV
